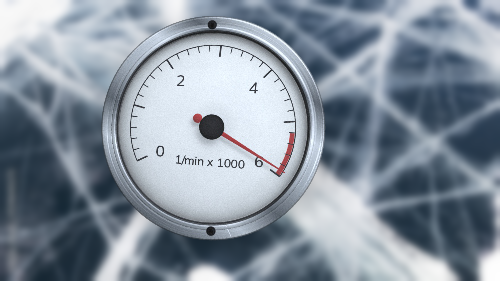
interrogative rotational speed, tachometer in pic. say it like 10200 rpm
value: 5900 rpm
